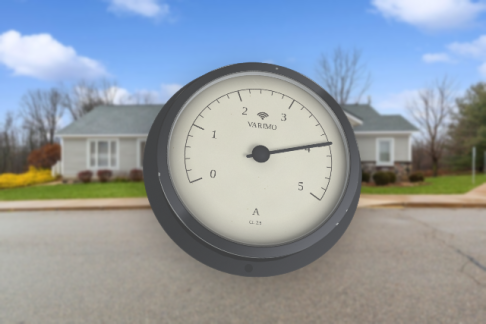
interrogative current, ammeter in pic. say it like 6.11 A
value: 4 A
